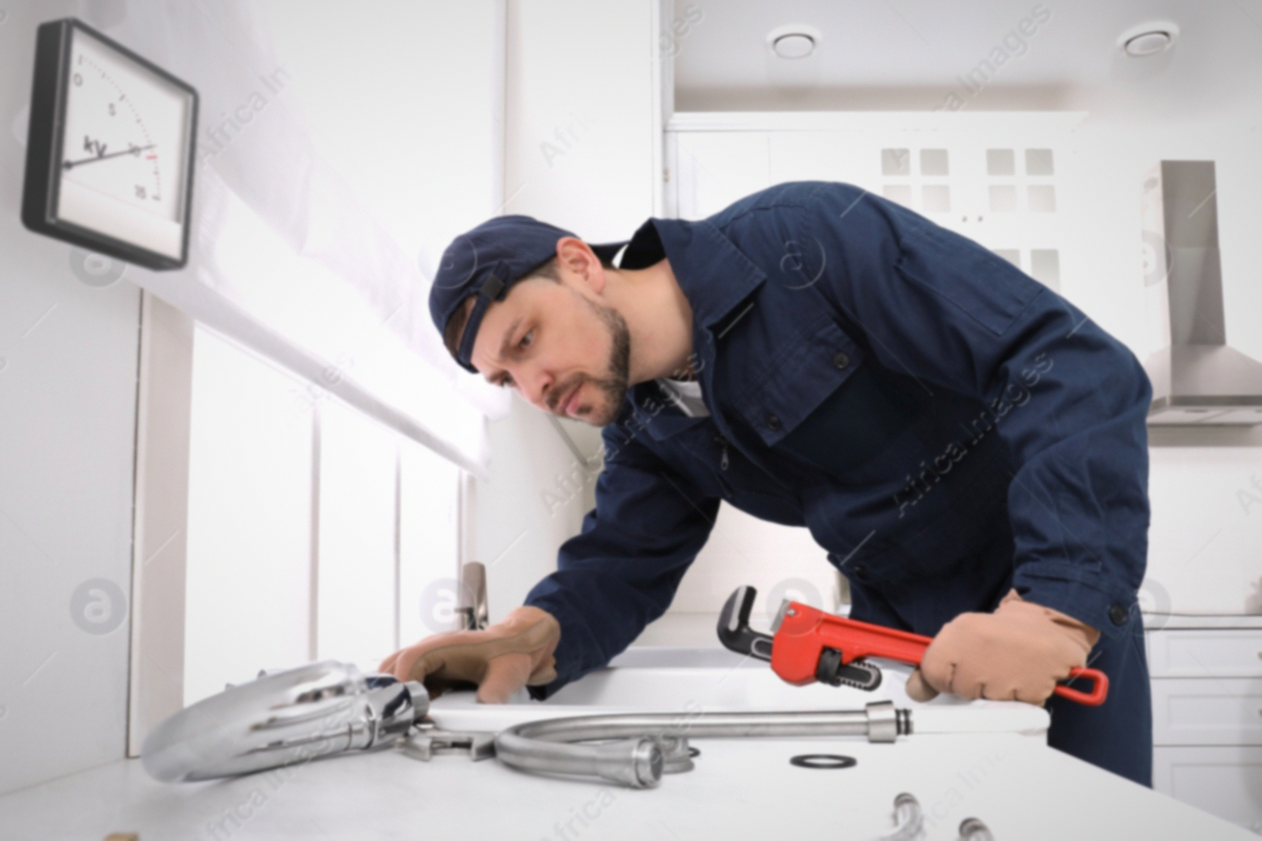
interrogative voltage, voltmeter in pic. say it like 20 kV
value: 10 kV
